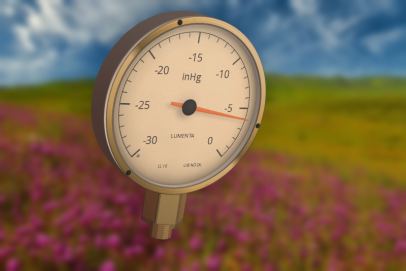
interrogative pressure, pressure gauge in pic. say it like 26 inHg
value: -4 inHg
